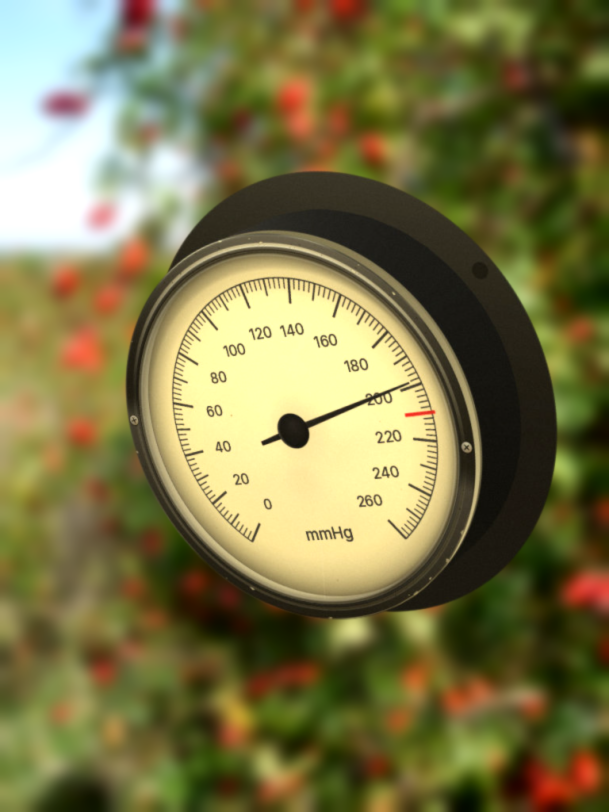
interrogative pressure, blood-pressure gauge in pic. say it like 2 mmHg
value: 198 mmHg
